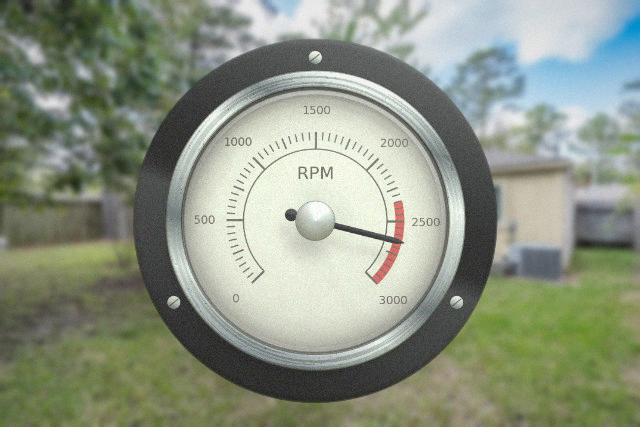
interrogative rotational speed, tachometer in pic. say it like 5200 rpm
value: 2650 rpm
